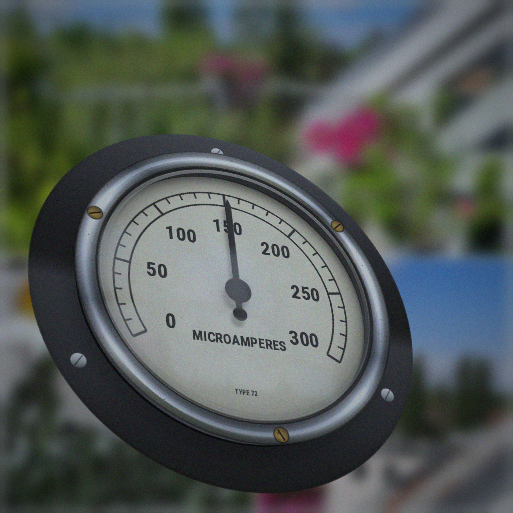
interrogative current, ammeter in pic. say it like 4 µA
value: 150 µA
